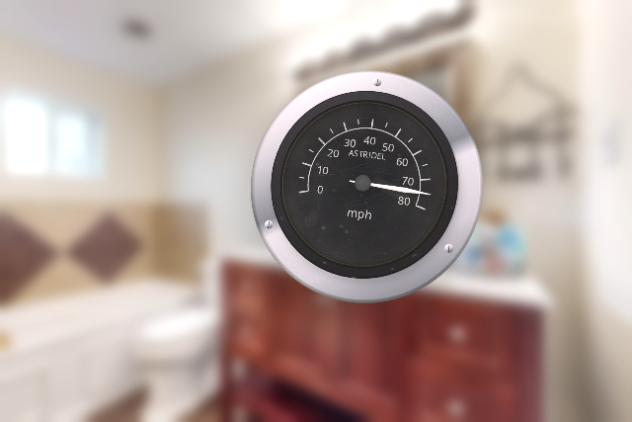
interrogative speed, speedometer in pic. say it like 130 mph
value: 75 mph
